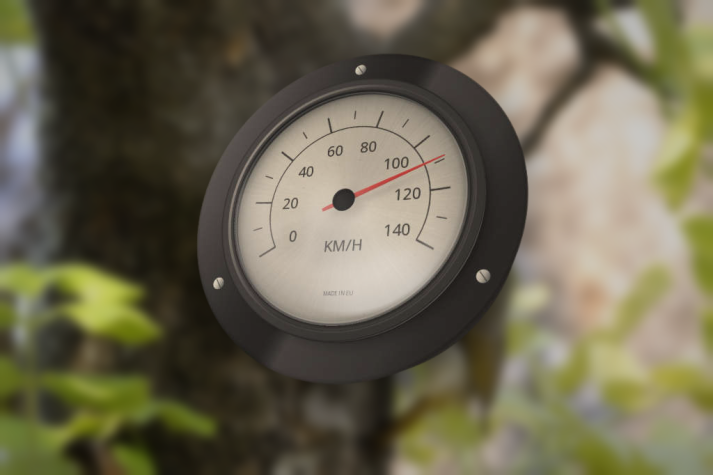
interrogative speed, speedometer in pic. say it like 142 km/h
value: 110 km/h
